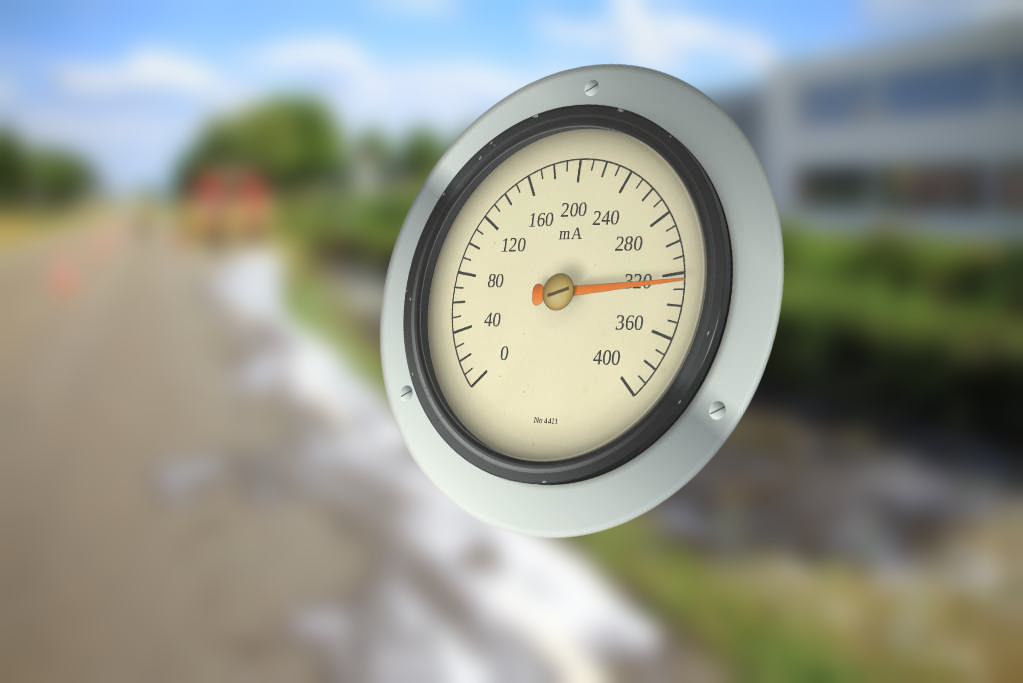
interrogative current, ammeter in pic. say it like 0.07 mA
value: 325 mA
